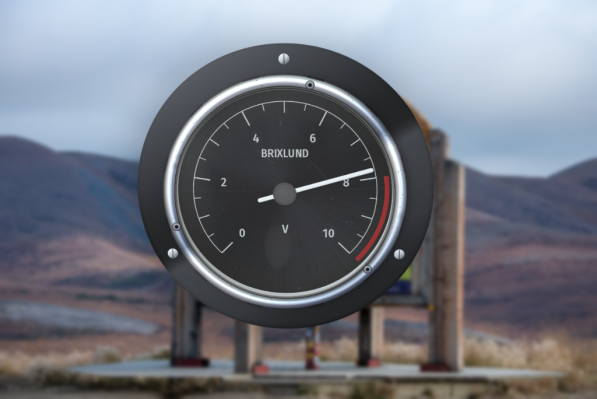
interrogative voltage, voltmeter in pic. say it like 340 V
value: 7.75 V
